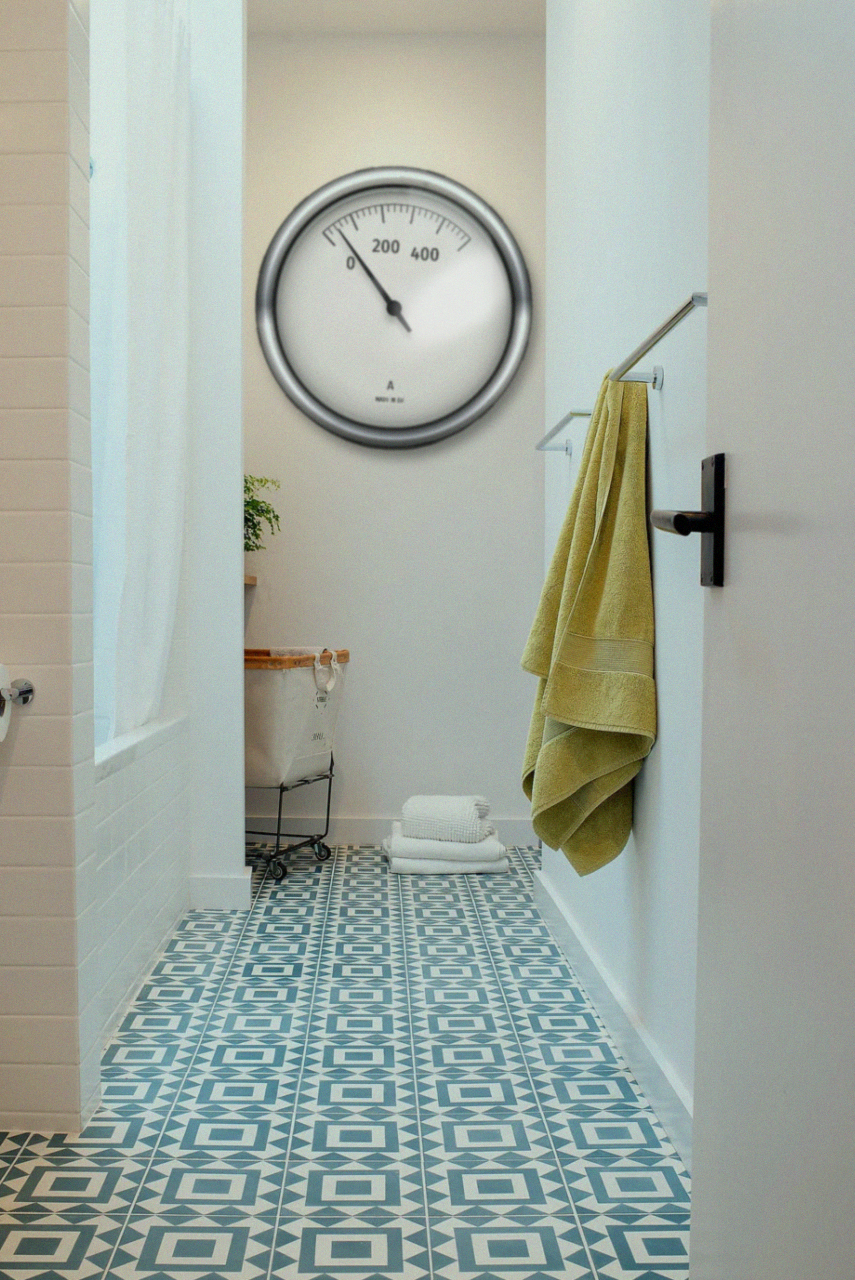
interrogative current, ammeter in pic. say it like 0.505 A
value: 40 A
